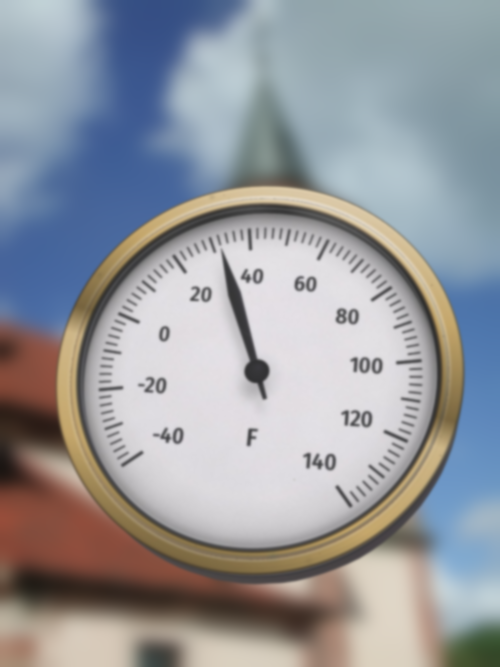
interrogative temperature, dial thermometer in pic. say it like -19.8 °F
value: 32 °F
